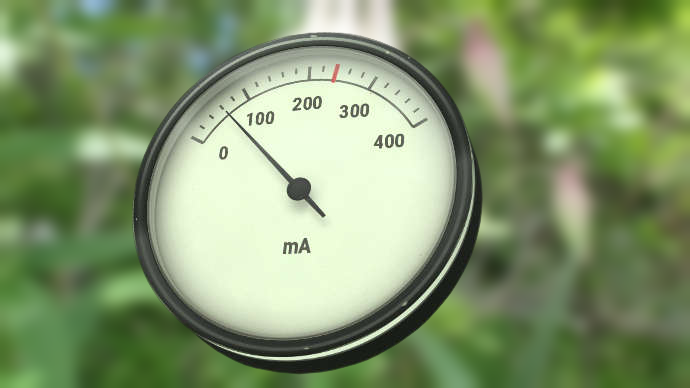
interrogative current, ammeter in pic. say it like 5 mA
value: 60 mA
